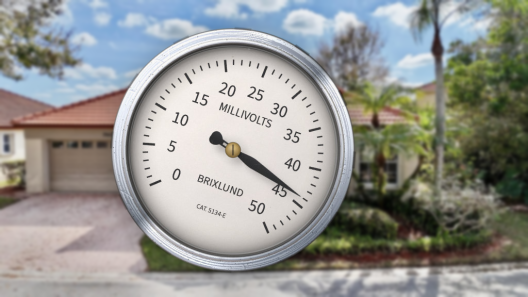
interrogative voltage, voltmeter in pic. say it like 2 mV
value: 44 mV
